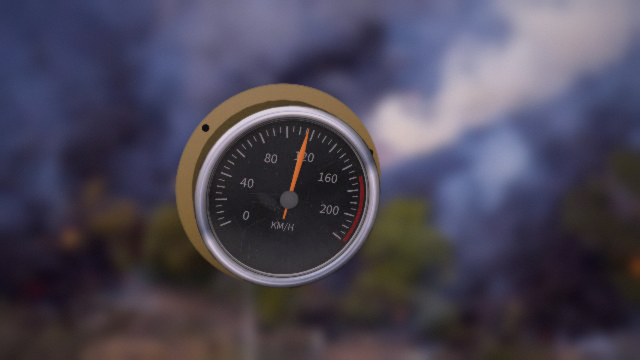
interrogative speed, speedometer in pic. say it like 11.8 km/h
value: 115 km/h
